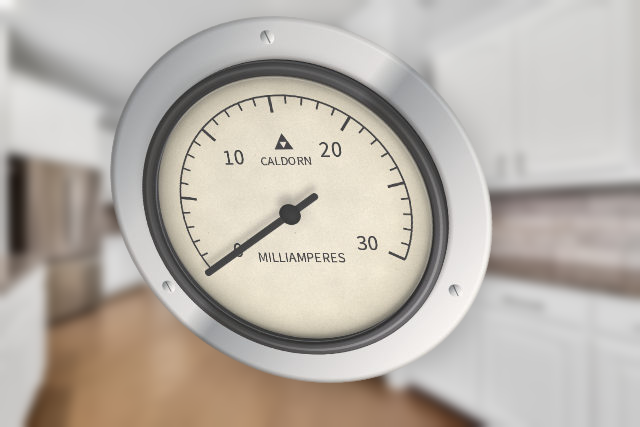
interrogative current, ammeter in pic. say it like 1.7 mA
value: 0 mA
